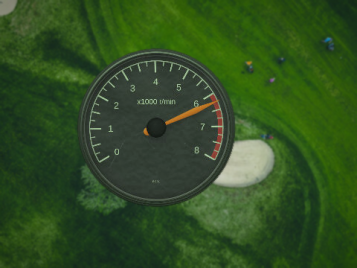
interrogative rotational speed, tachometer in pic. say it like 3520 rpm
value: 6250 rpm
